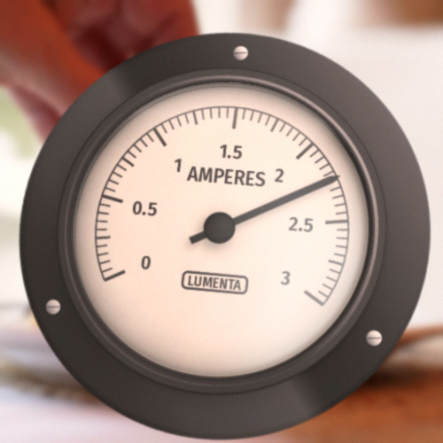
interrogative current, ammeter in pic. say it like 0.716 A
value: 2.25 A
